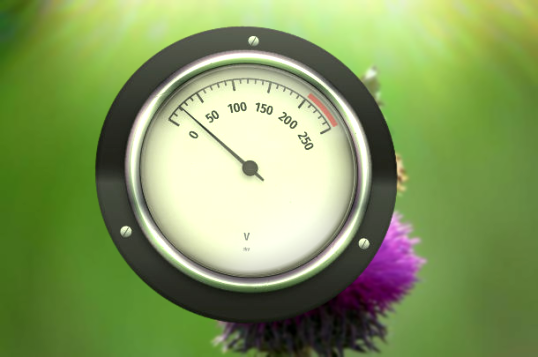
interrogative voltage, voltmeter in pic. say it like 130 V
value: 20 V
